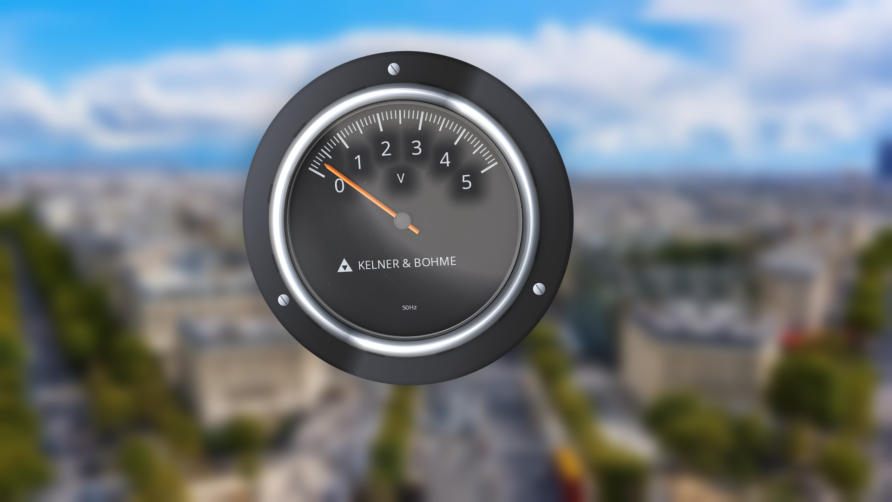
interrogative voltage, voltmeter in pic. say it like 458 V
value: 0.3 V
